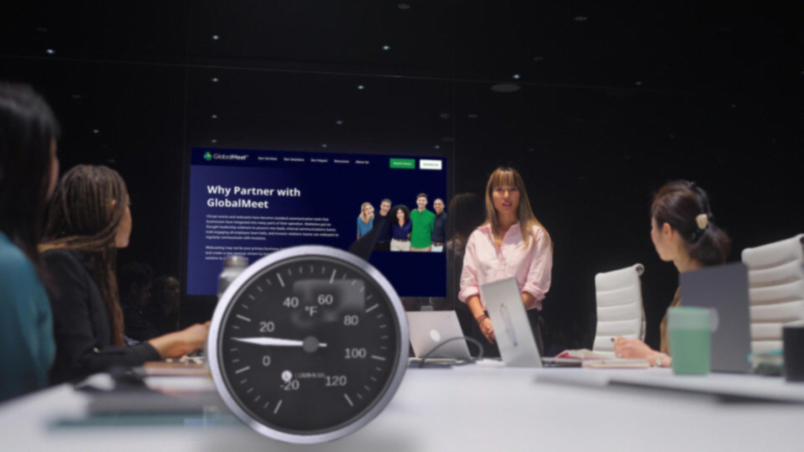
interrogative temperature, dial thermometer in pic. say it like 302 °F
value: 12 °F
